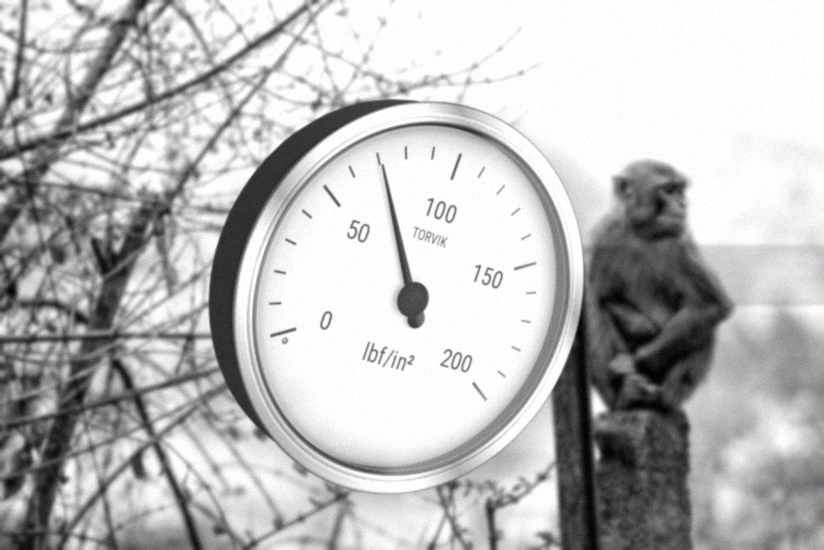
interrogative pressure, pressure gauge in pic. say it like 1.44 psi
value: 70 psi
